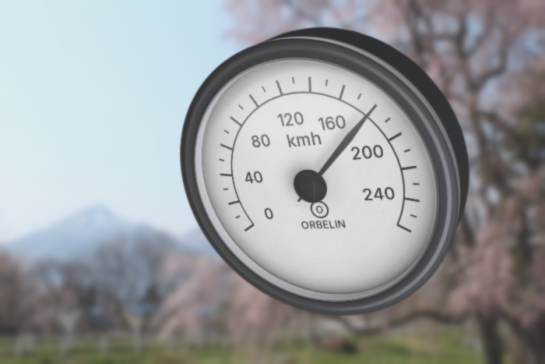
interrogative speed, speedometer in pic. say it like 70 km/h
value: 180 km/h
